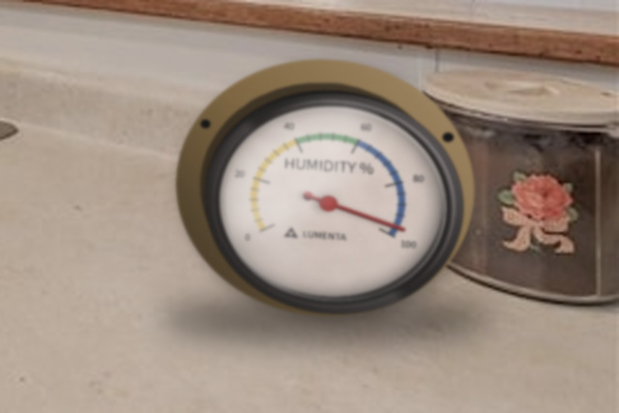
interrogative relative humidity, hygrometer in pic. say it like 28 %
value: 96 %
